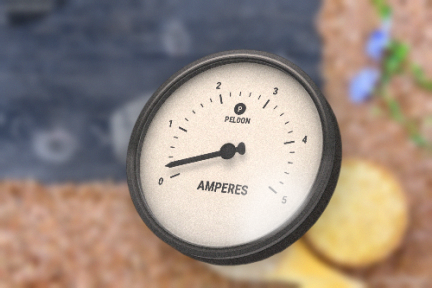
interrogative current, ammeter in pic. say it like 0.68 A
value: 0.2 A
